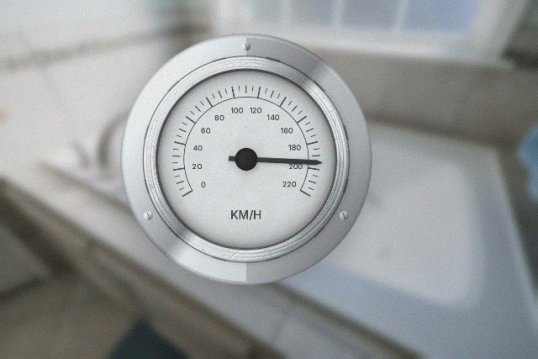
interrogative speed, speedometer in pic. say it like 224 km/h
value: 195 km/h
